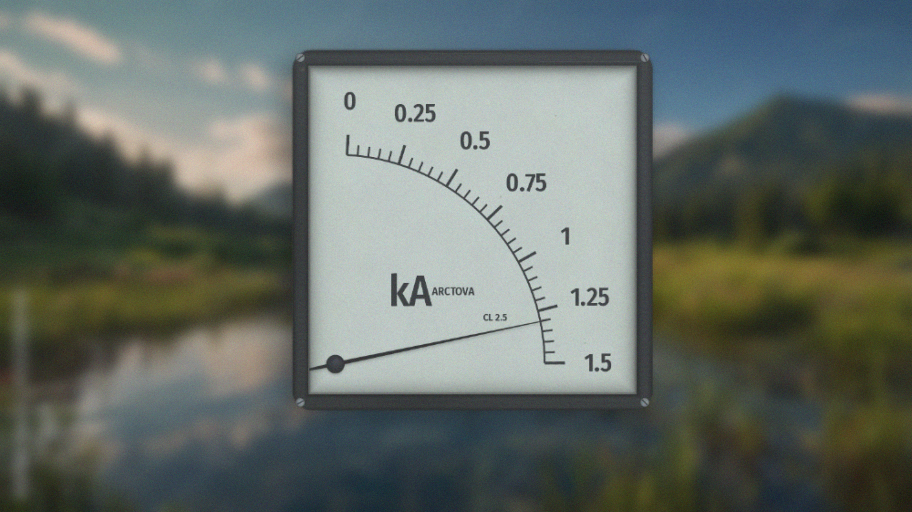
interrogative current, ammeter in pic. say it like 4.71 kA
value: 1.3 kA
